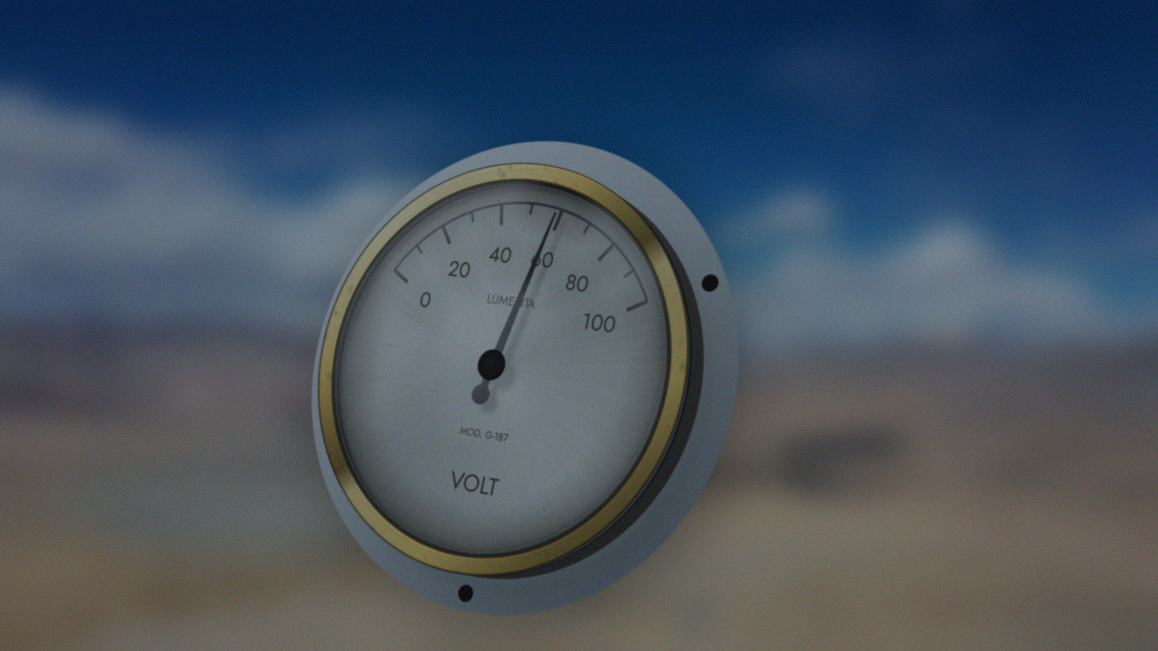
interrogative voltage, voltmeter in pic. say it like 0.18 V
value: 60 V
